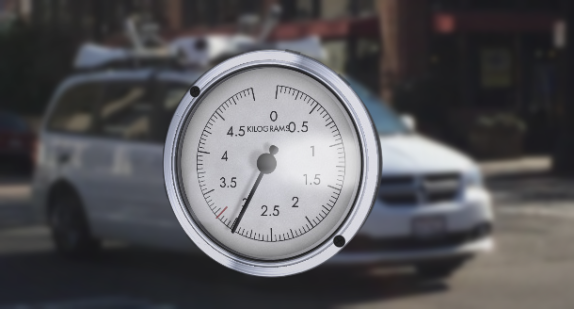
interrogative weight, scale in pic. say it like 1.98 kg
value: 2.95 kg
